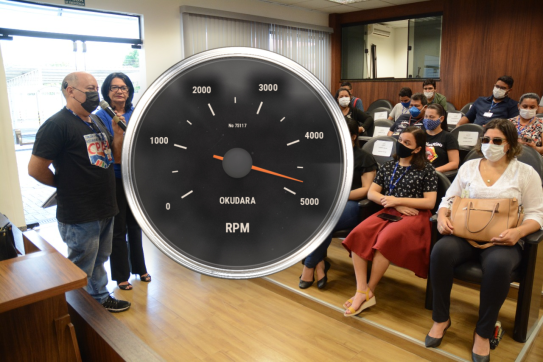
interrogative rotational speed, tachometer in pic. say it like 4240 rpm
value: 4750 rpm
